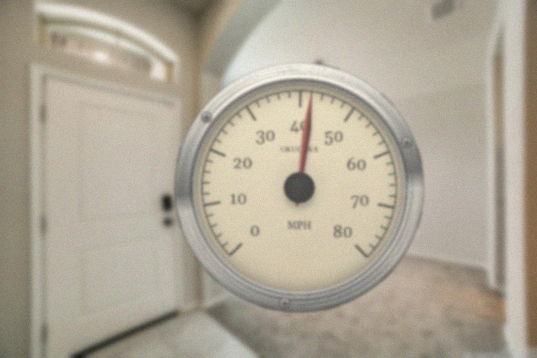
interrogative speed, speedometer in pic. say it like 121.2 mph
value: 42 mph
